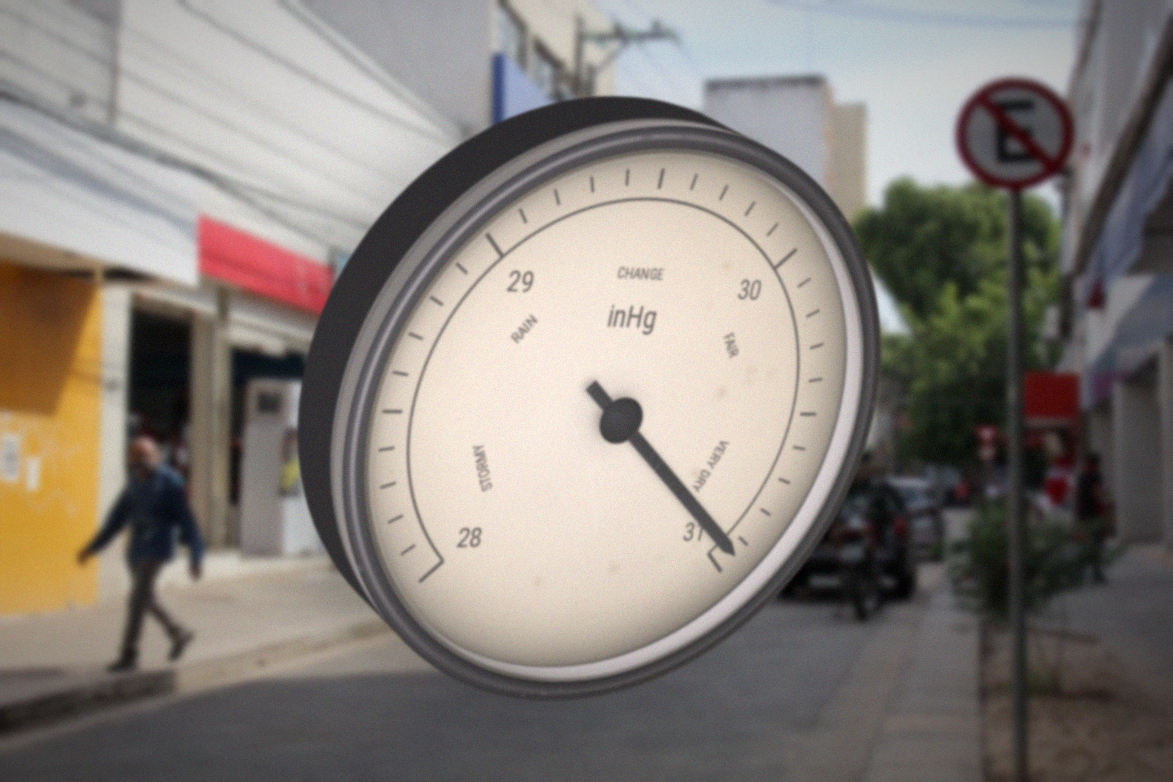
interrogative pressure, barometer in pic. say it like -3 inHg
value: 30.95 inHg
